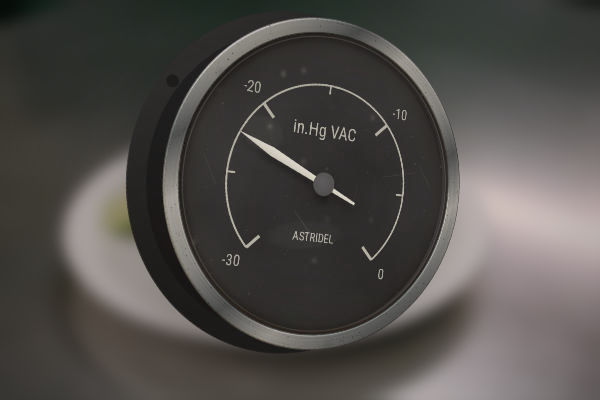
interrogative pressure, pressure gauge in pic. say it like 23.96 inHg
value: -22.5 inHg
